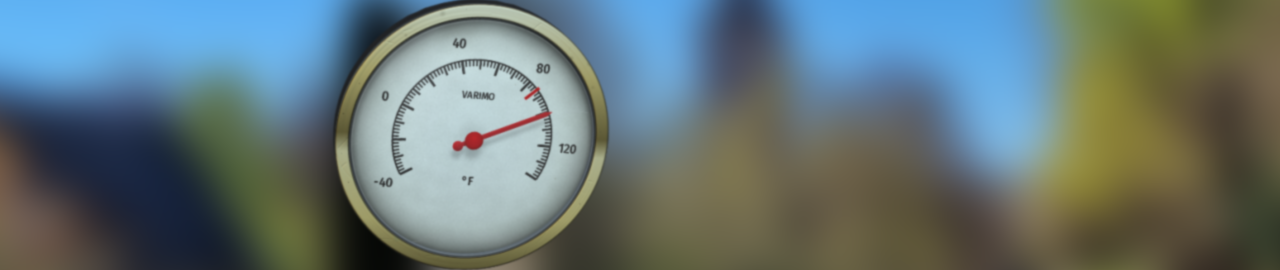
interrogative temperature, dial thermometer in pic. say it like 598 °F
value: 100 °F
